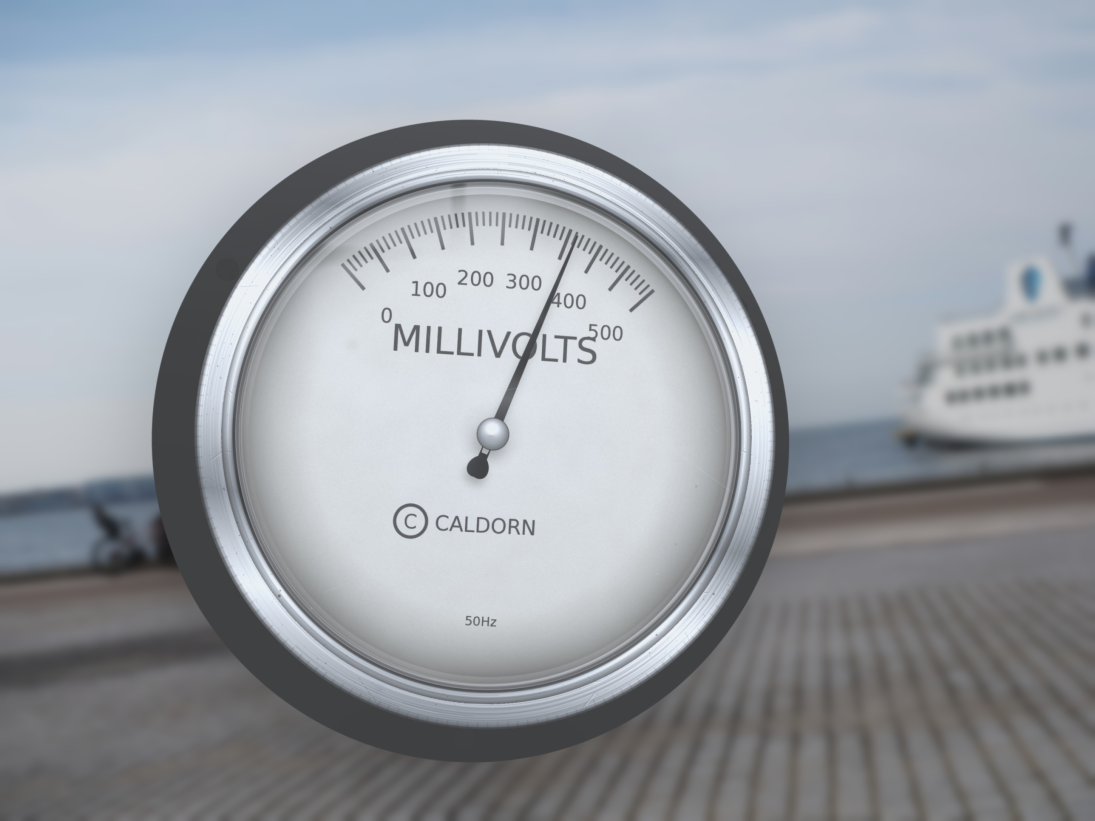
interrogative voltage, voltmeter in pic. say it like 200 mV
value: 360 mV
